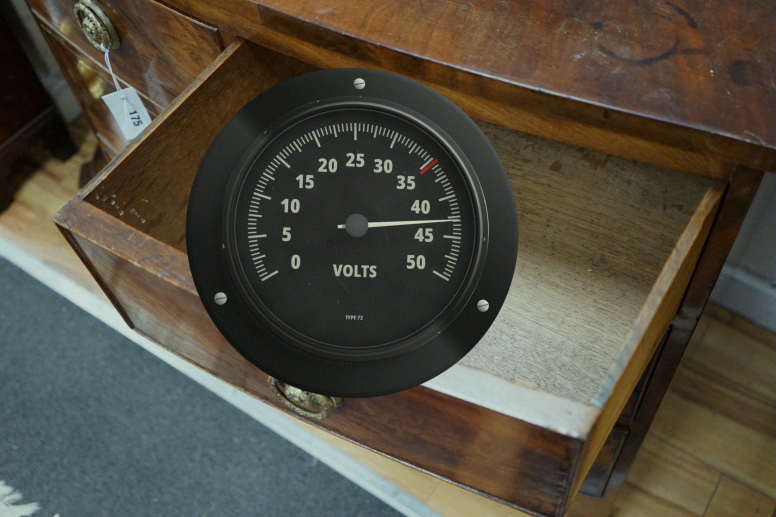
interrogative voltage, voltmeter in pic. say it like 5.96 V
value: 43 V
